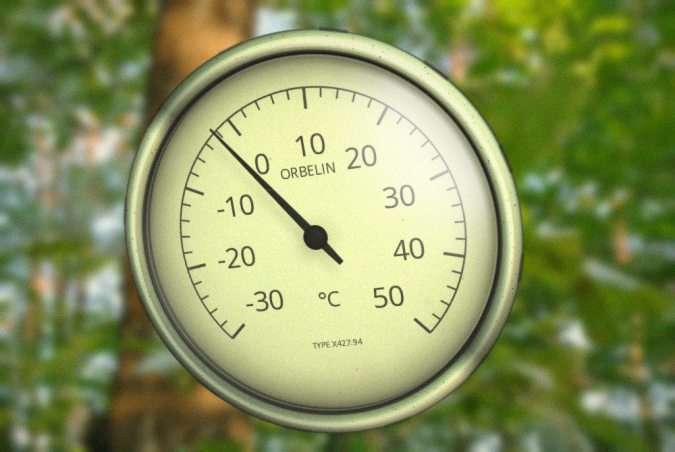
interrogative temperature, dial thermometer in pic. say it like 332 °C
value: -2 °C
